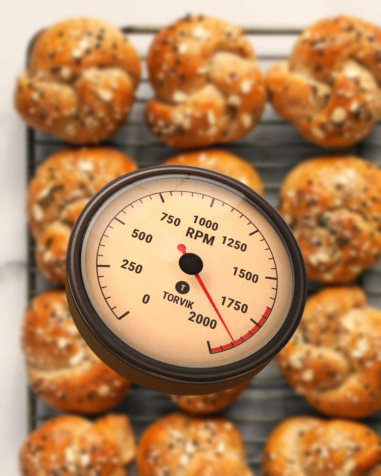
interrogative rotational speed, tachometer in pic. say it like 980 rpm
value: 1900 rpm
